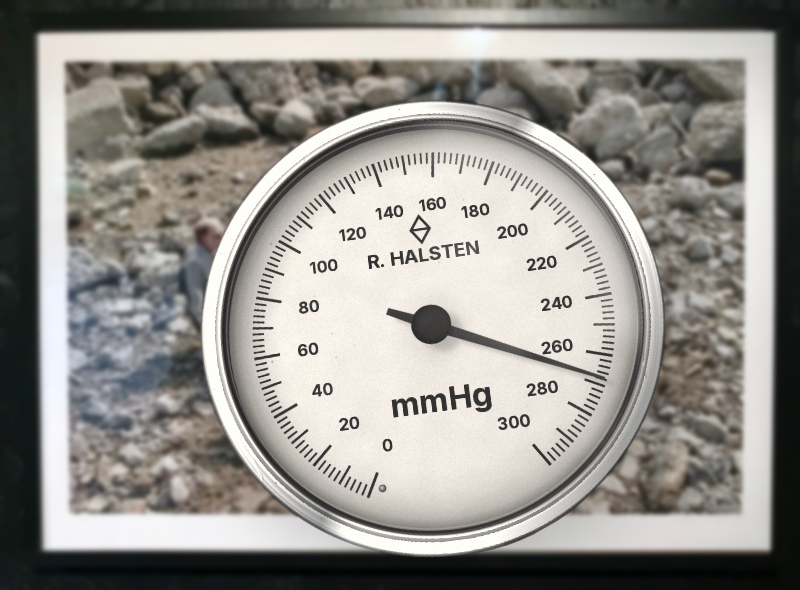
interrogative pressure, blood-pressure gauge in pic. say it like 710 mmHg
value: 268 mmHg
